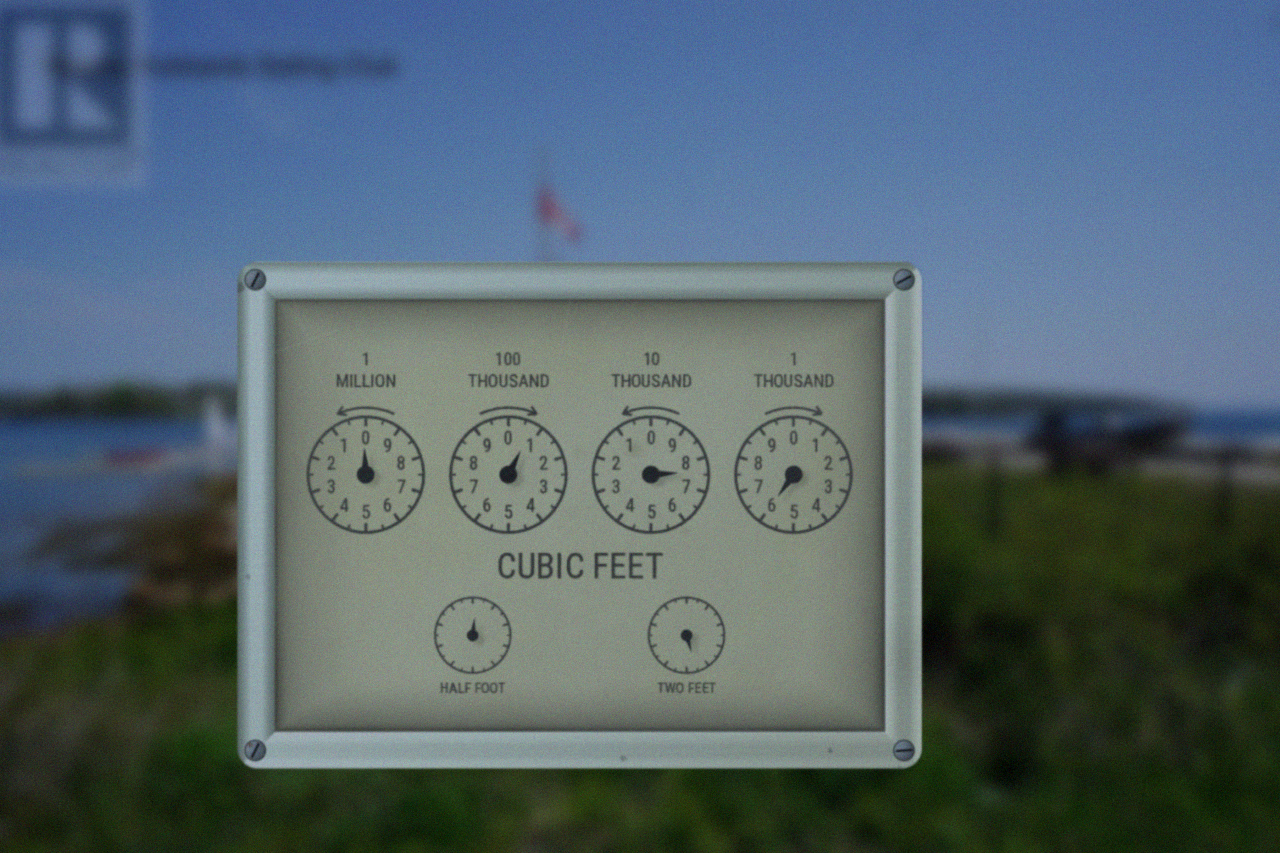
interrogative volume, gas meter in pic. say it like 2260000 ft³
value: 7600 ft³
